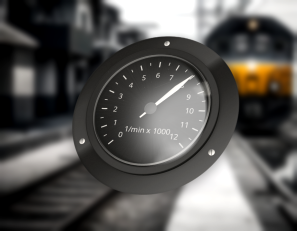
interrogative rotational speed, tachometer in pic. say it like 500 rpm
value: 8000 rpm
